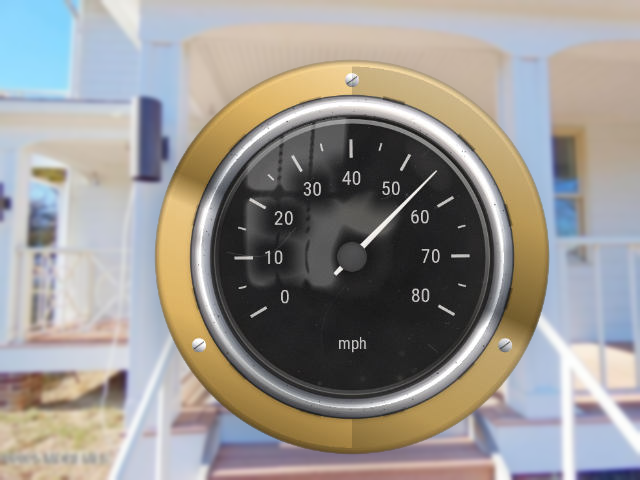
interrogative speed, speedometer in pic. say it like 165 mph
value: 55 mph
